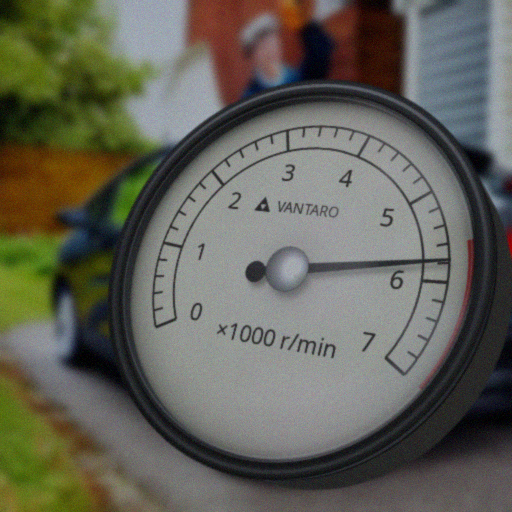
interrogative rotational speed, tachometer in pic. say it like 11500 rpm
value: 5800 rpm
